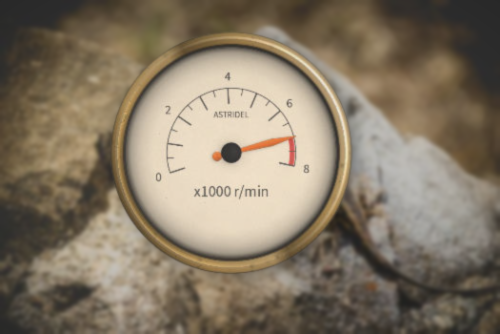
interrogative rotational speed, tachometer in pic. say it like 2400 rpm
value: 7000 rpm
